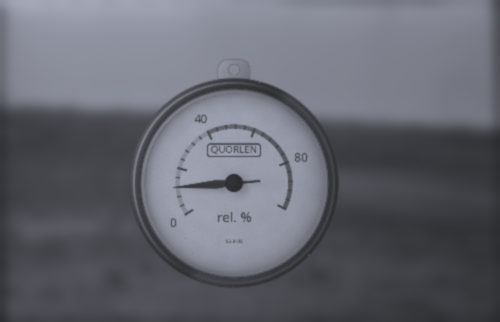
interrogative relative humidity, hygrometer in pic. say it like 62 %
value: 12 %
